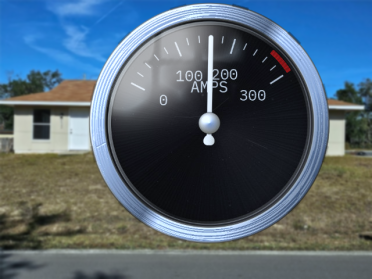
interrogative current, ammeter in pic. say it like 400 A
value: 160 A
